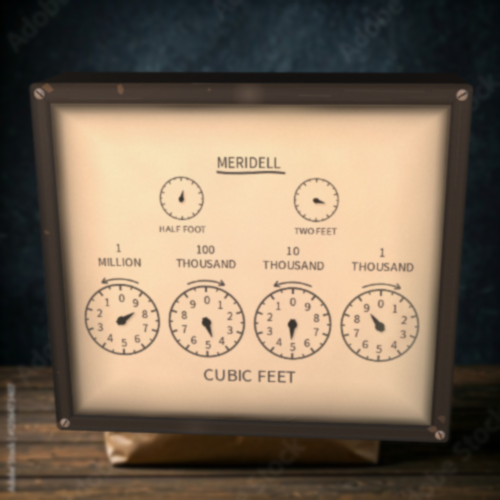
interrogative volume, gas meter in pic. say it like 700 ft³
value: 844900 ft³
